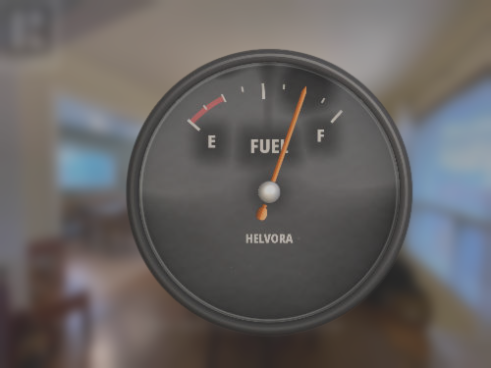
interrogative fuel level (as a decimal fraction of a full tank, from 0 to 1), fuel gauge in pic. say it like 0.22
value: 0.75
